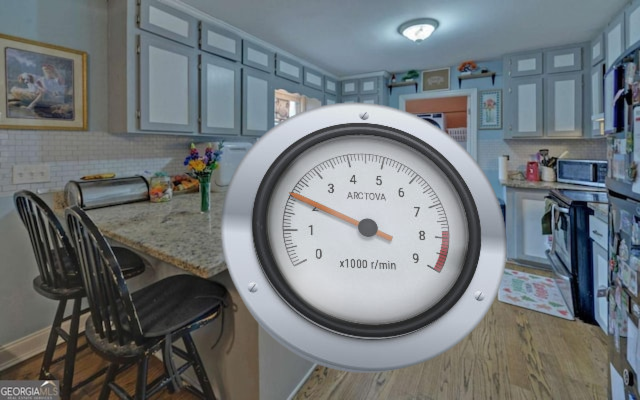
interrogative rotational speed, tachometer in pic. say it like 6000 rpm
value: 2000 rpm
